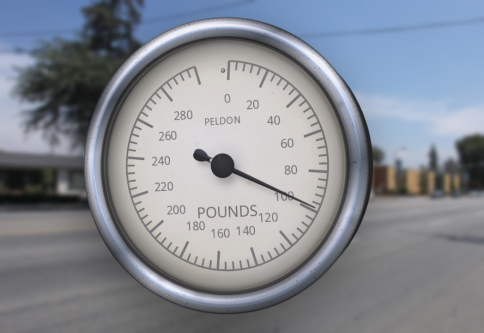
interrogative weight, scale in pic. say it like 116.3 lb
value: 98 lb
